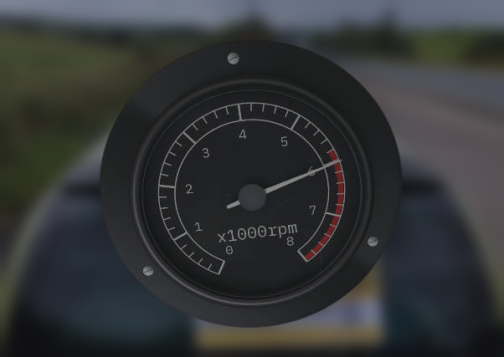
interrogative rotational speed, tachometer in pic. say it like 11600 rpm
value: 6000 rpm
